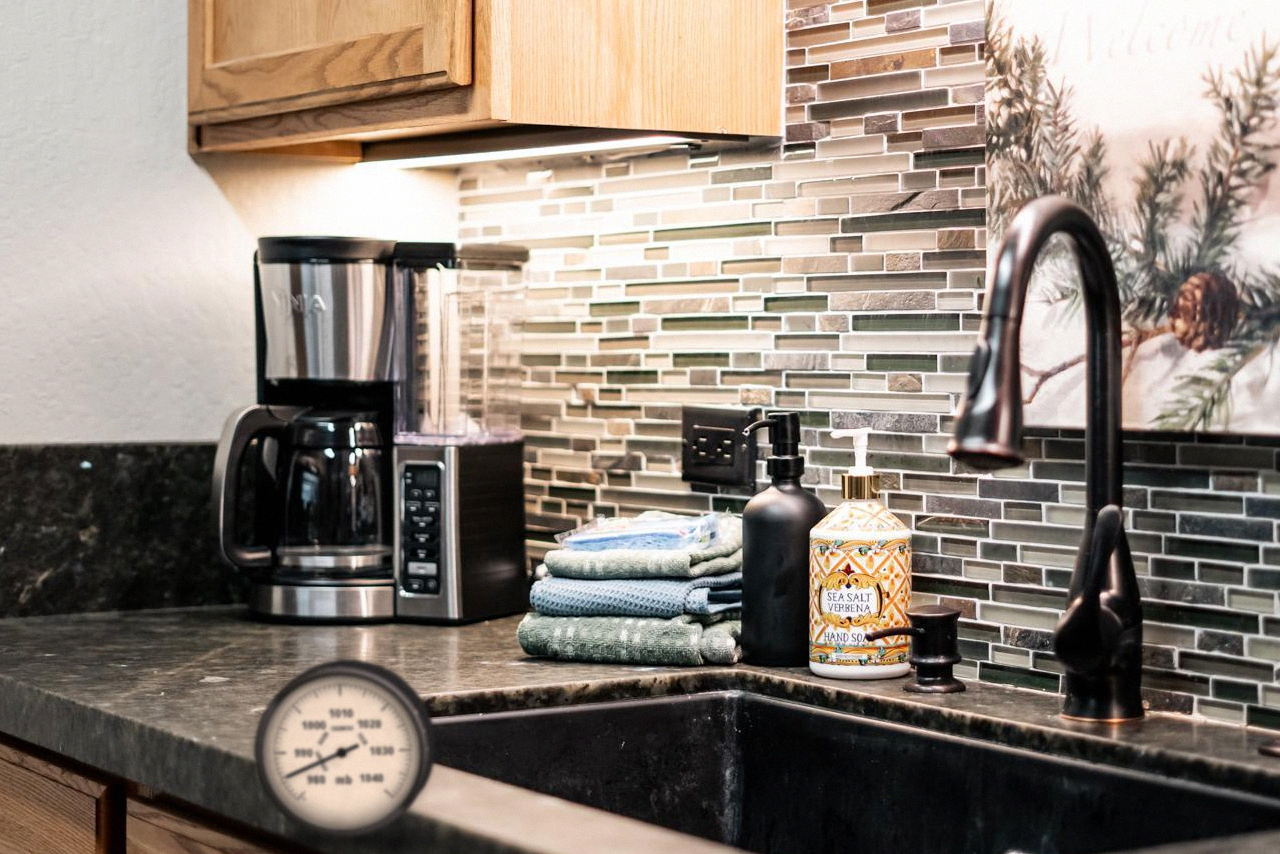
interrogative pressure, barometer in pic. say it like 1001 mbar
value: 985 mbar
